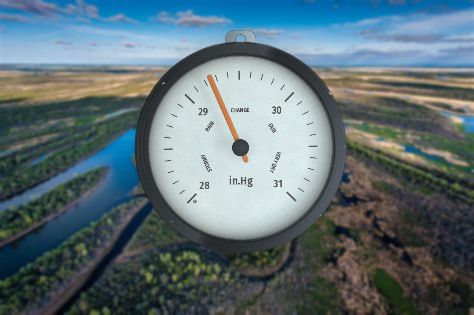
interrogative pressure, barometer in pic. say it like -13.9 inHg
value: 29.25 inHg
